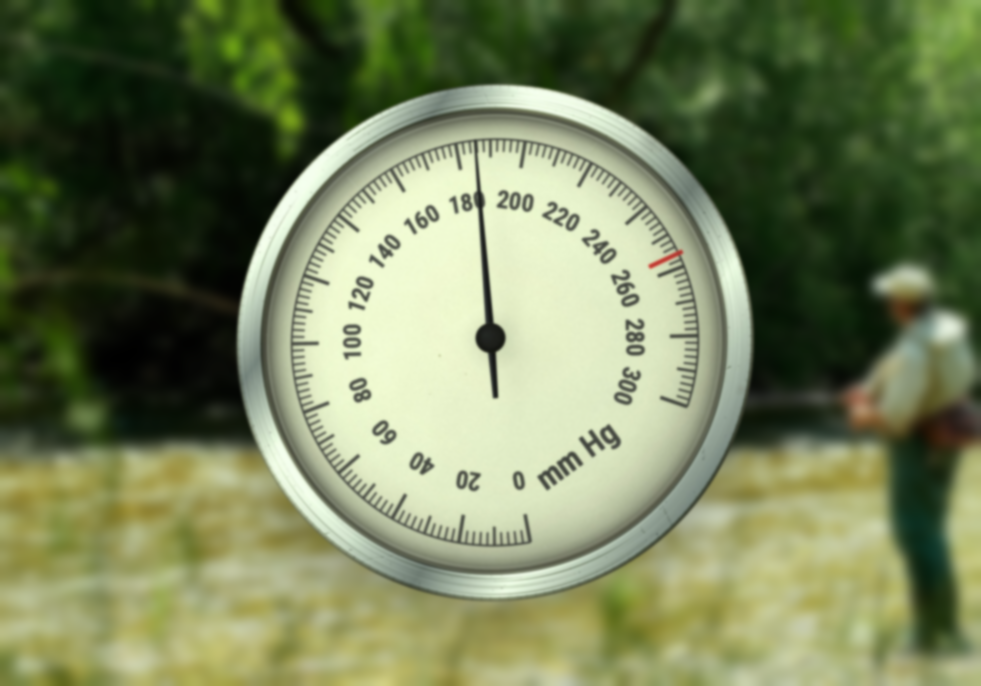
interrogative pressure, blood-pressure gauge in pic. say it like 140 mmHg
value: 186 mmHg
